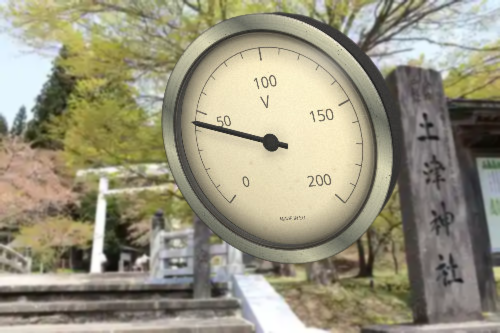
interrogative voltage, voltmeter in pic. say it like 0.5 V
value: 45 V
